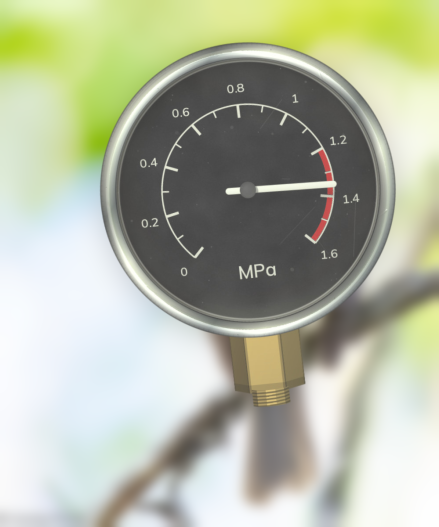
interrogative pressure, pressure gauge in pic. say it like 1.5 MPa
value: 1.35 MPa
